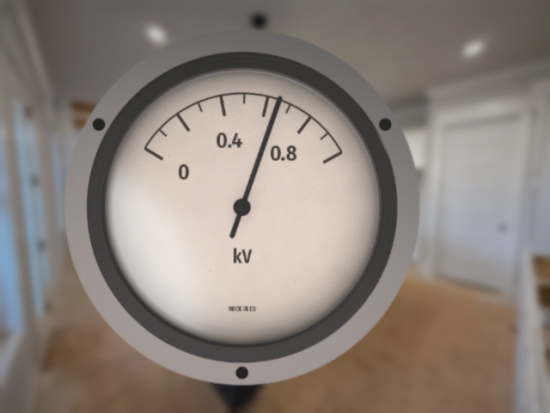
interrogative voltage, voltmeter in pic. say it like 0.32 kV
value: 0.65 kV
